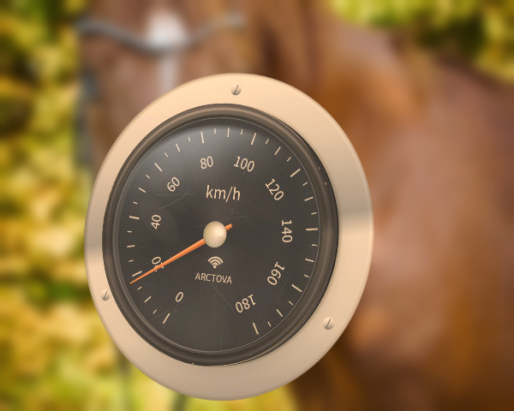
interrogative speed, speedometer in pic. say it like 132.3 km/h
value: 17.5 km/h
